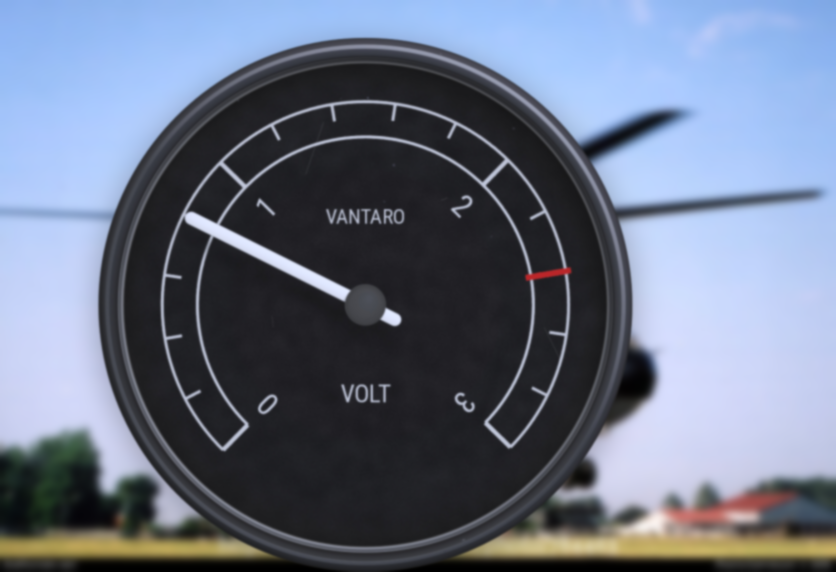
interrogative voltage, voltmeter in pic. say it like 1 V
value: 0.8 V
